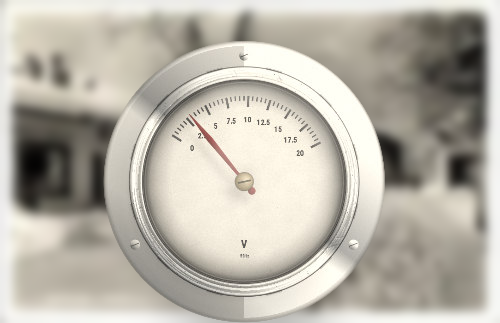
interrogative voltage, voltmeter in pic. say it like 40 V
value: 3 V
